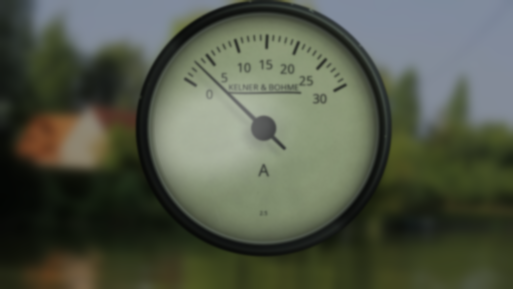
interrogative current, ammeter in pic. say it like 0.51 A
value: 3 A
